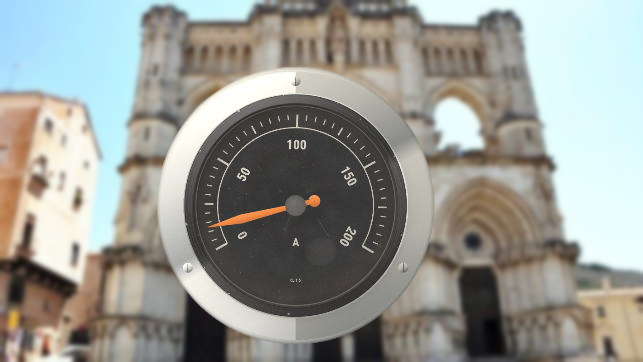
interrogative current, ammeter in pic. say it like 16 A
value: 12.5 A
